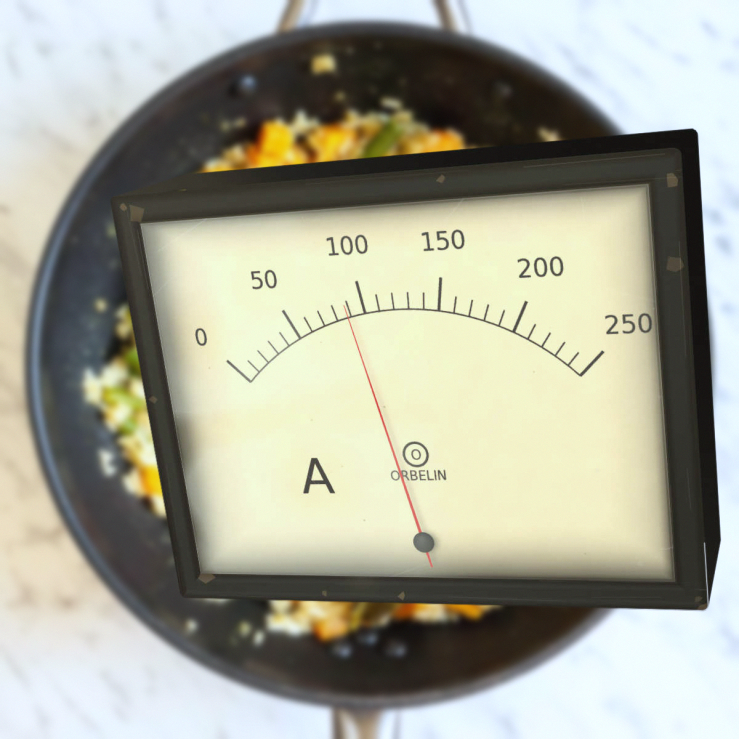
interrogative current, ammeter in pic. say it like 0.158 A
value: 90 A
